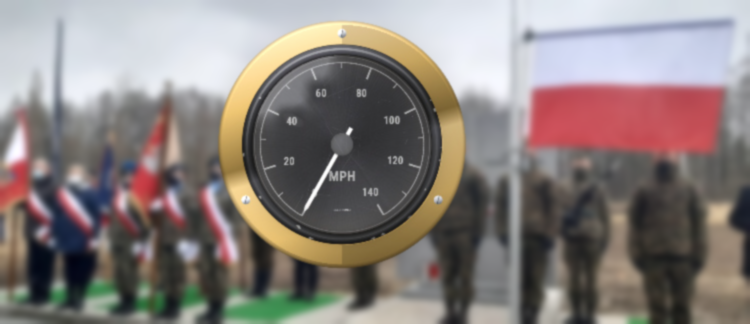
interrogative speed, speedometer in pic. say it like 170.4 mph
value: 0 mph
